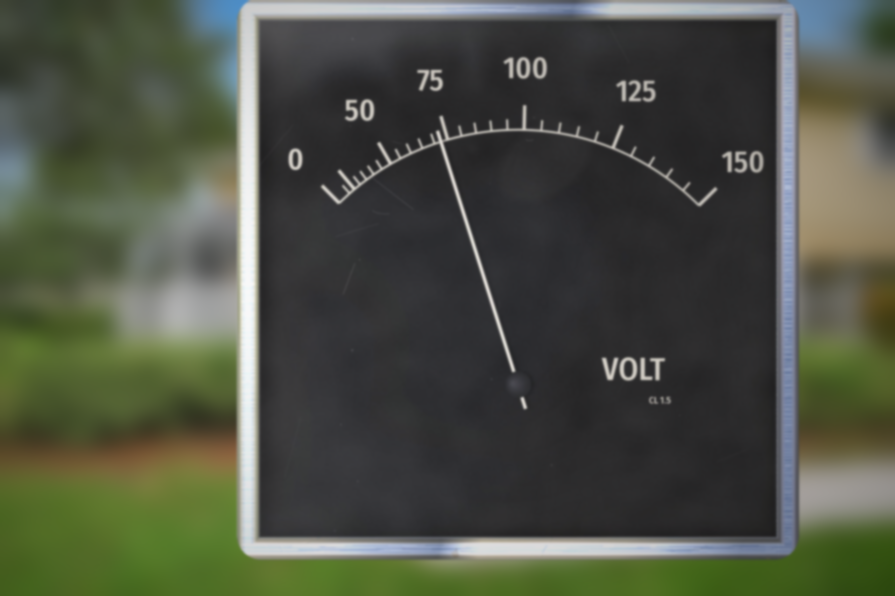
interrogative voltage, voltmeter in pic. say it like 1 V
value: 72.5 V
